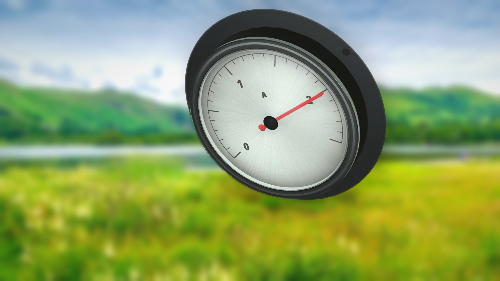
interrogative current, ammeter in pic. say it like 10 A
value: 2 A
